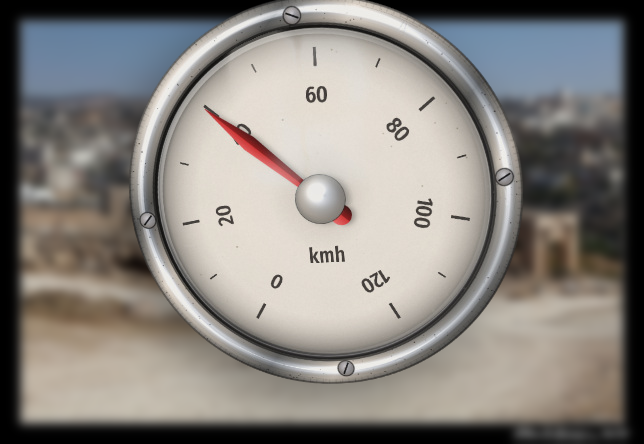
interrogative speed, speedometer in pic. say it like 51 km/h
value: 40 km/h
